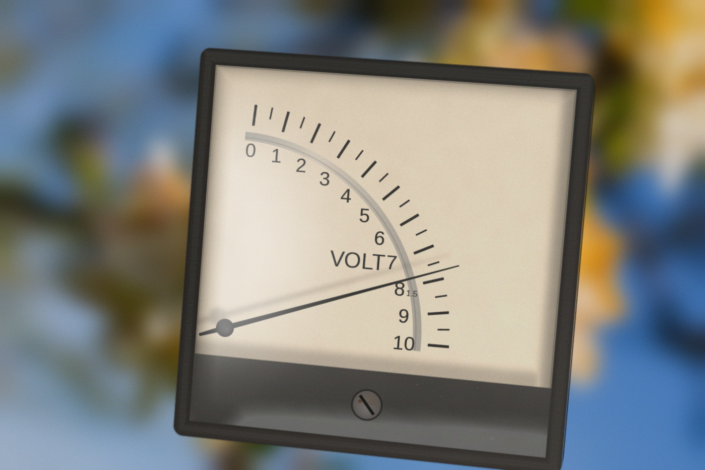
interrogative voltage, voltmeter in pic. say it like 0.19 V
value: 7.75 V
